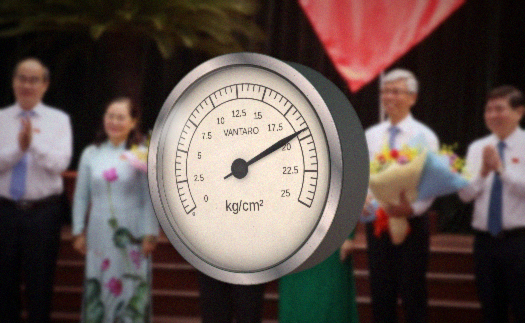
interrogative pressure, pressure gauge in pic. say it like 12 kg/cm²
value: 19.5 kg/cm²
